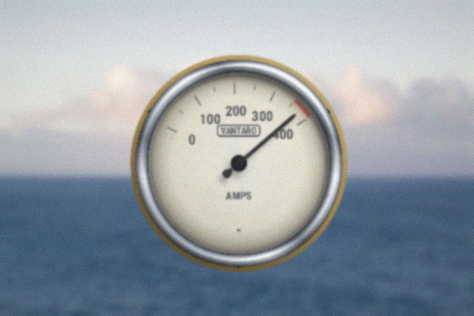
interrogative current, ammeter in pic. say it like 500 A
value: 375 A
